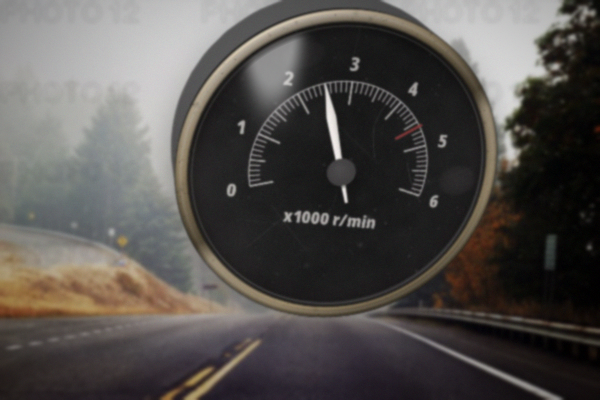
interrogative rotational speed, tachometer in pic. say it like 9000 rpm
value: 2500 rpm
